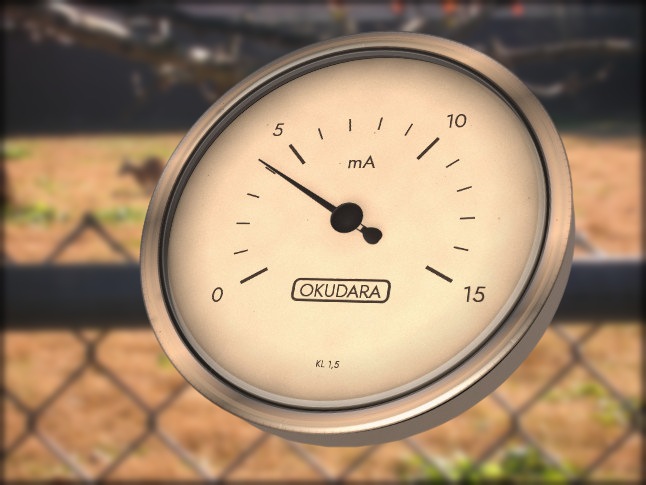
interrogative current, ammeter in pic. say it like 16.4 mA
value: 4 mA
